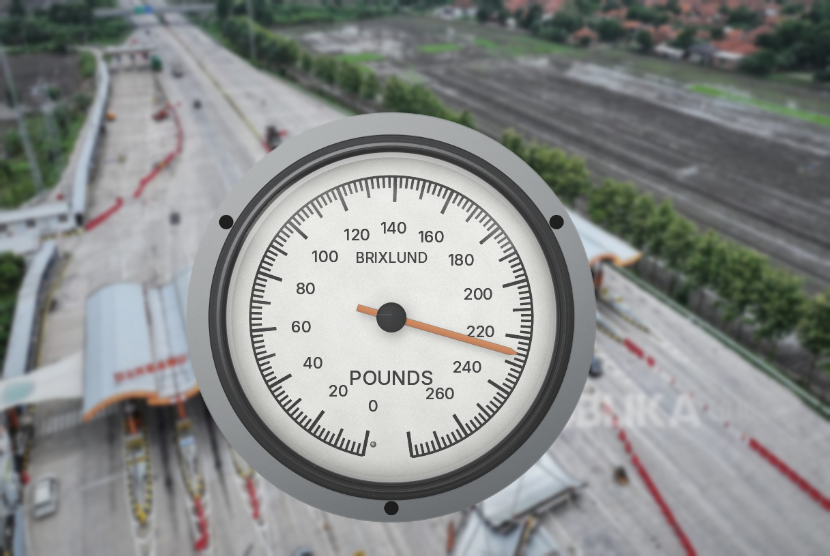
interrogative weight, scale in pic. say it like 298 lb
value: 226 lb
